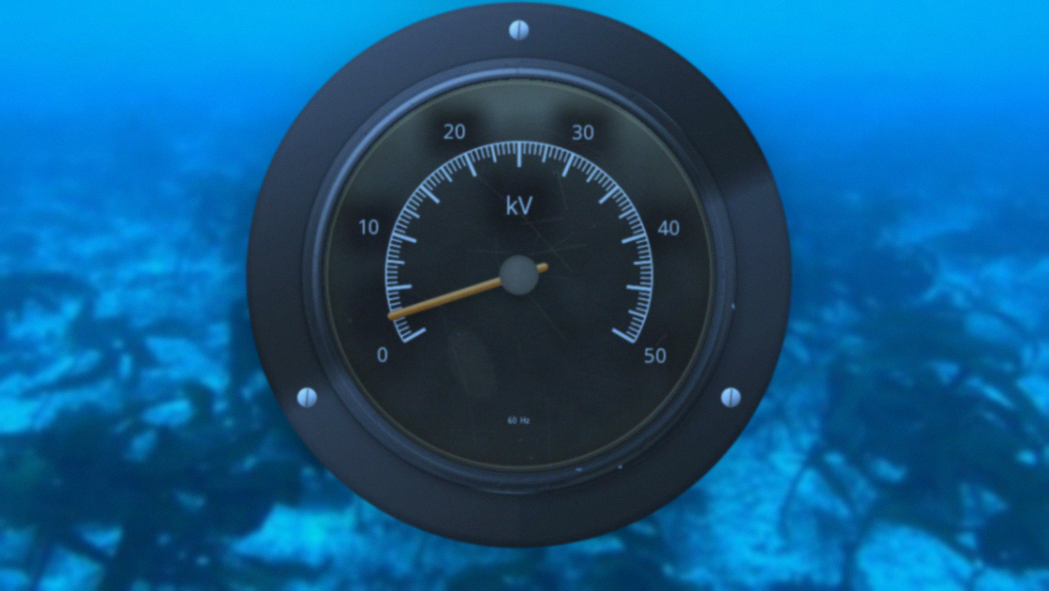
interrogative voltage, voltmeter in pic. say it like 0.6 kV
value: 2.5 kV
